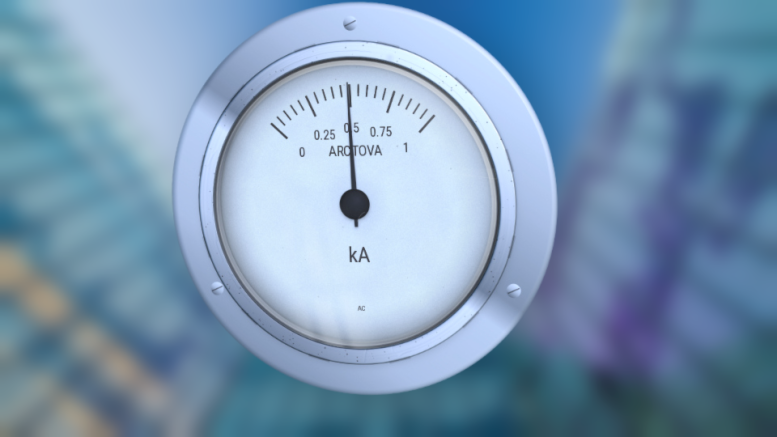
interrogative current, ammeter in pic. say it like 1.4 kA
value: 0.5 kA
